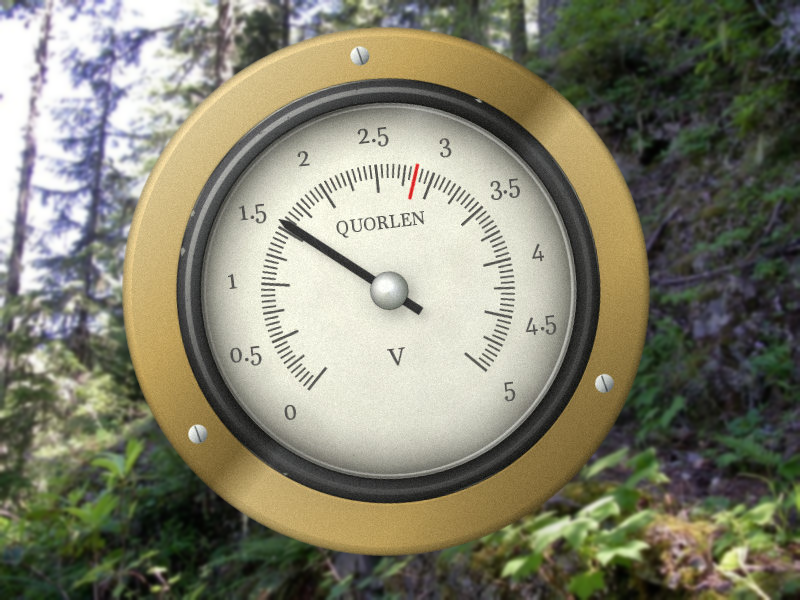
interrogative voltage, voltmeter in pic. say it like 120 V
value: 1.55 V
